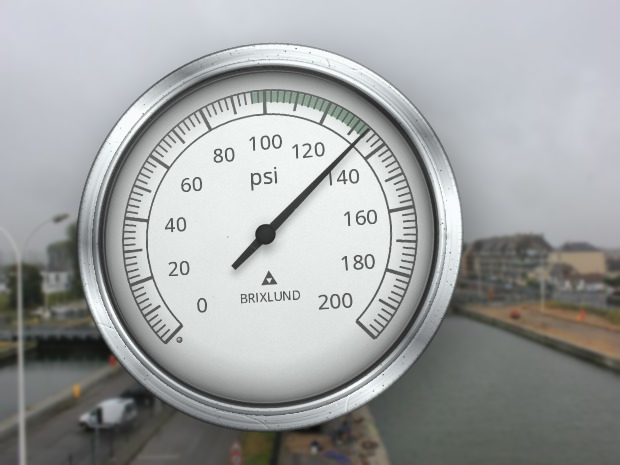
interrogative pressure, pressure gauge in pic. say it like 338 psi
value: 134 psi
